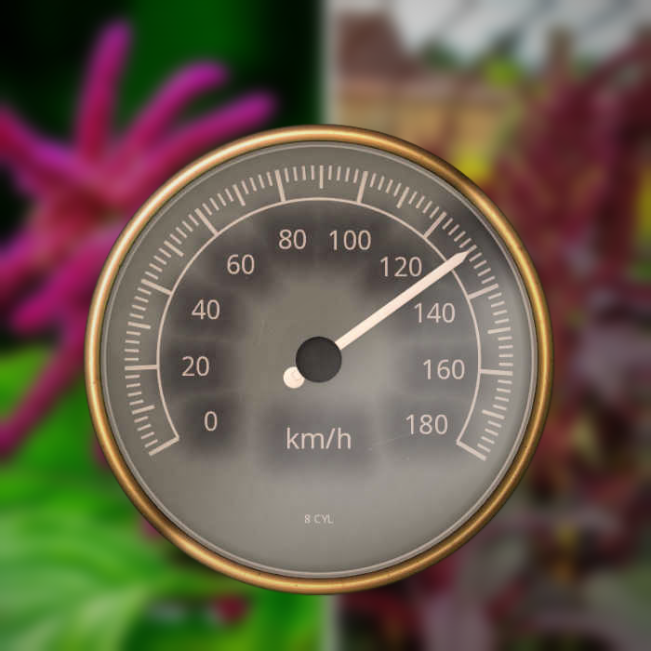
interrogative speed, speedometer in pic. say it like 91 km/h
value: 130 km/h
